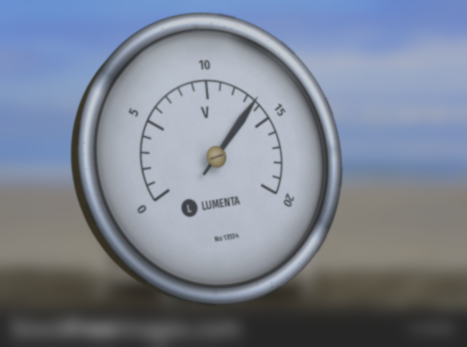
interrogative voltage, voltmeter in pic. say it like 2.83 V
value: 13.5 V
